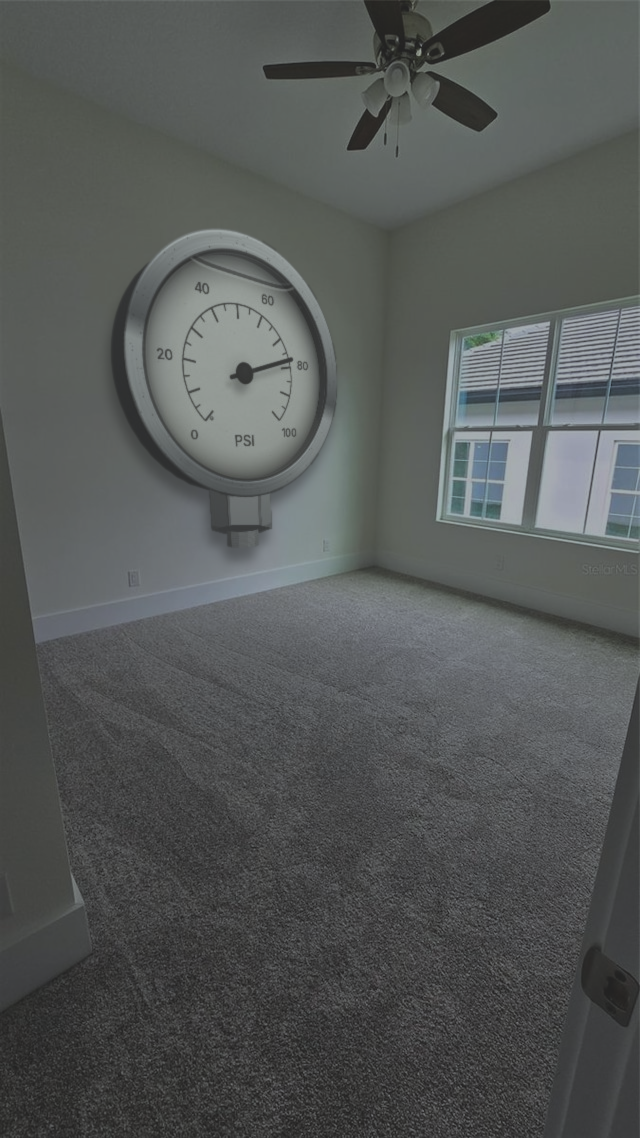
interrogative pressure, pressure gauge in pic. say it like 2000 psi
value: 77.5 psi
